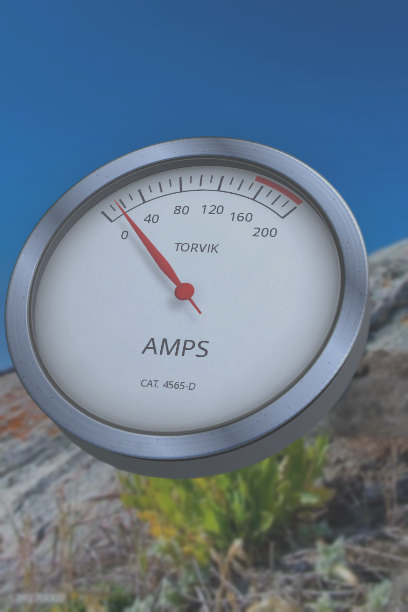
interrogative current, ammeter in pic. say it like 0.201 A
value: 15 A
